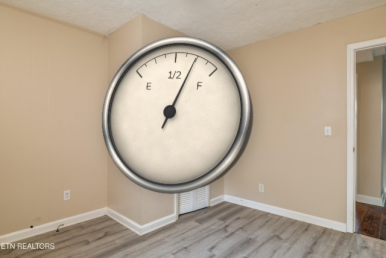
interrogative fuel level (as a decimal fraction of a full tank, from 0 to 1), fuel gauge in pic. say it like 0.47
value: 0.75
